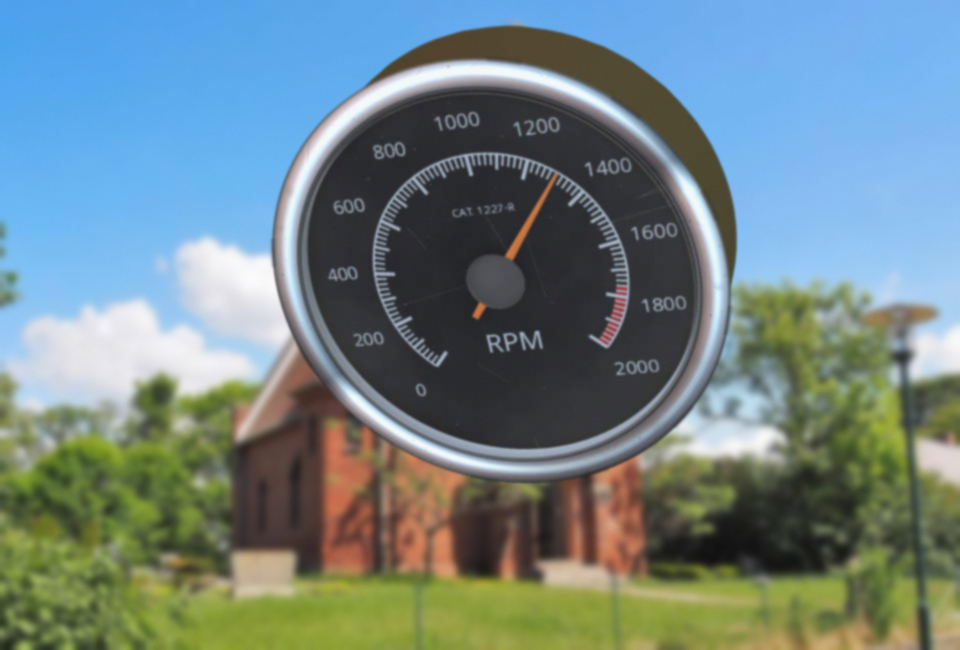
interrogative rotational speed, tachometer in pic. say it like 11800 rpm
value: 1300 rpm
